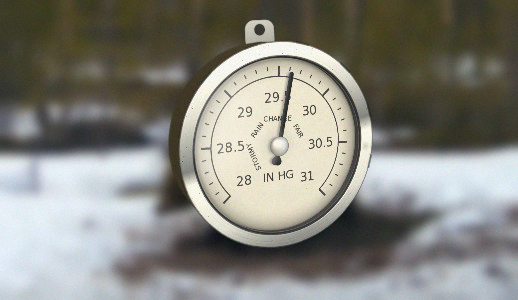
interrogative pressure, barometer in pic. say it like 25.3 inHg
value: 29.6 inHg
